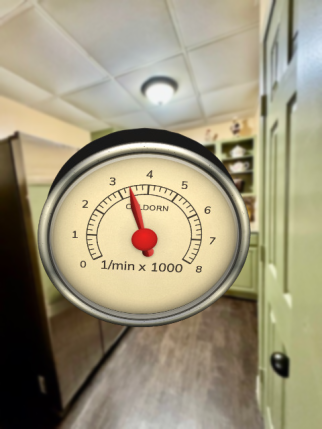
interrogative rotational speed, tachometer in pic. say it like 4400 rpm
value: 3400 rpm
